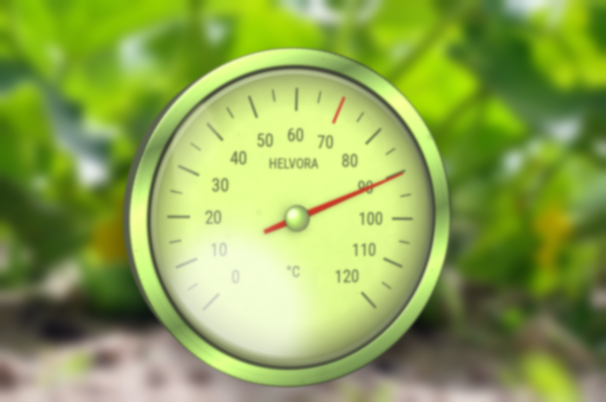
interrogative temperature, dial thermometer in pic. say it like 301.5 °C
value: 90 °C
